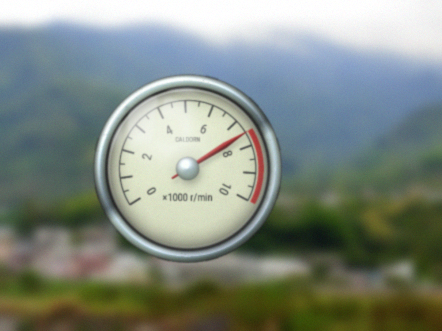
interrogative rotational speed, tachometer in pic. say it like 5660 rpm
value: 7500 rpm
